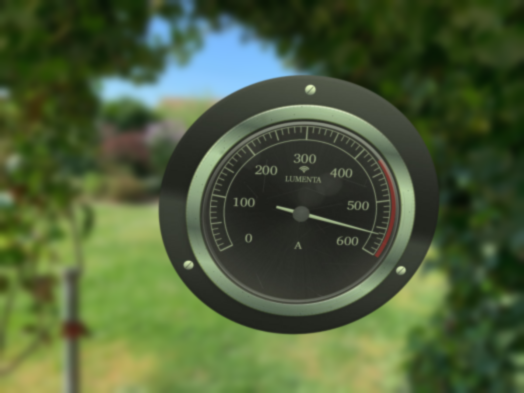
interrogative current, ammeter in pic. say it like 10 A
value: 560 A
